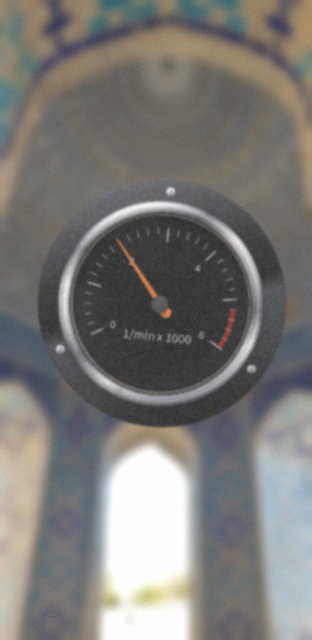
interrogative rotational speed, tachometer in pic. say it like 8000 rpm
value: 2000 rpm
